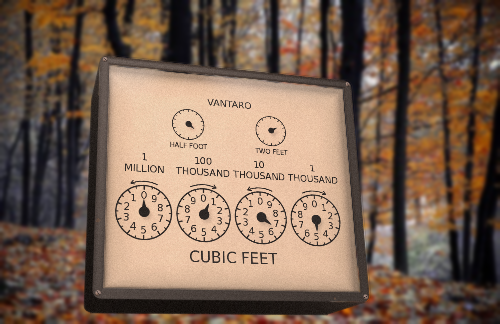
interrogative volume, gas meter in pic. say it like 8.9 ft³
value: 6500 ft³
